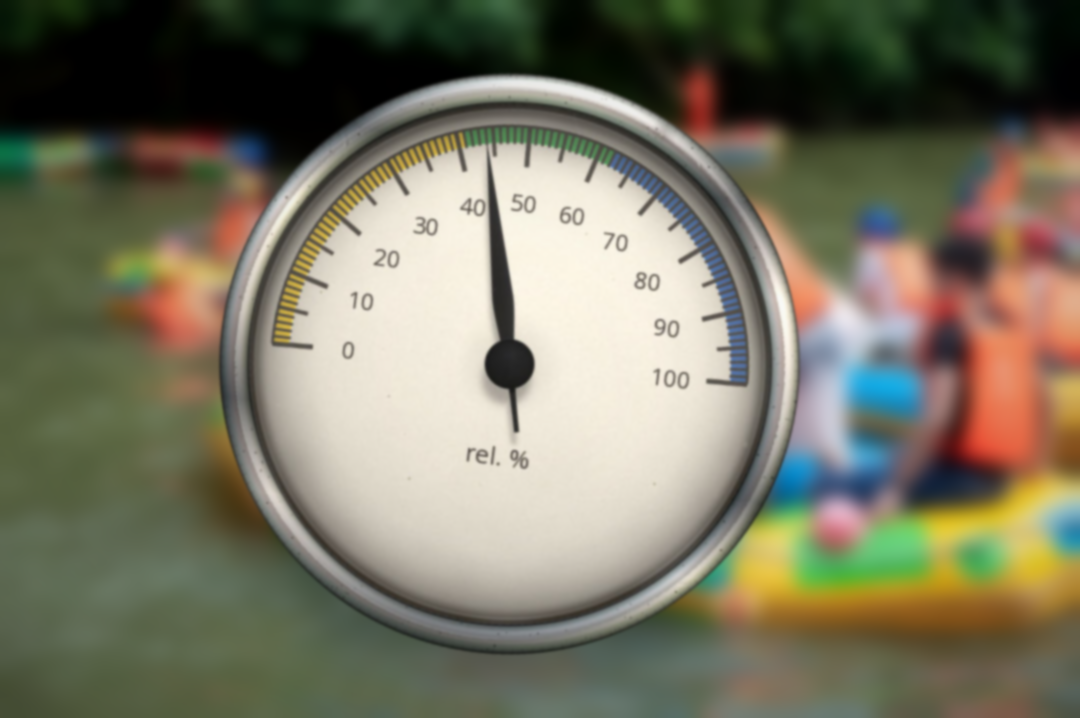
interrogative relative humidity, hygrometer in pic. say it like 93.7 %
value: 44 %
